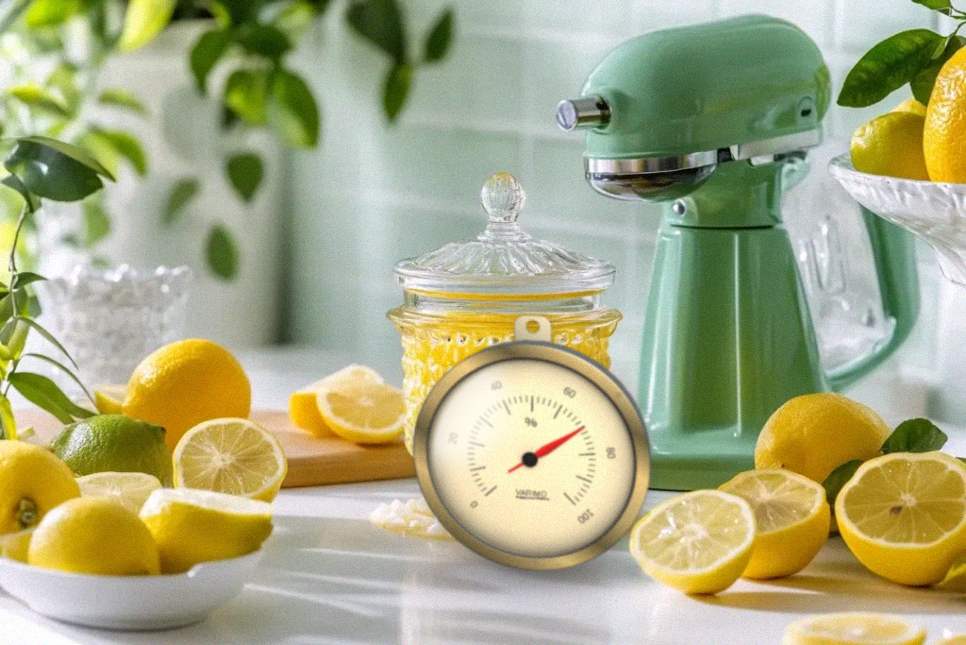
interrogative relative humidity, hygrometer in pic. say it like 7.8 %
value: 70 %
